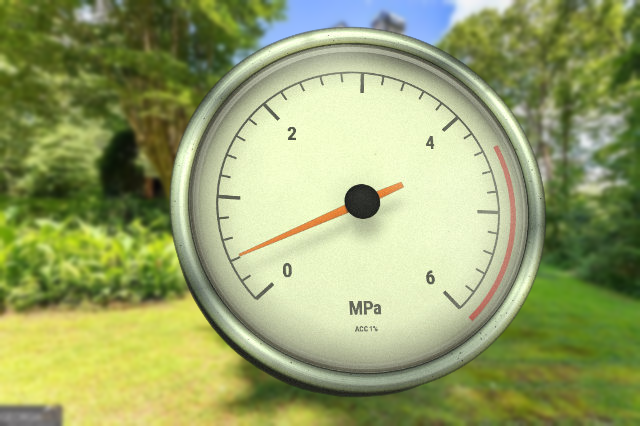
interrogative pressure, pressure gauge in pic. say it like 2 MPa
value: 0.4 MPa
